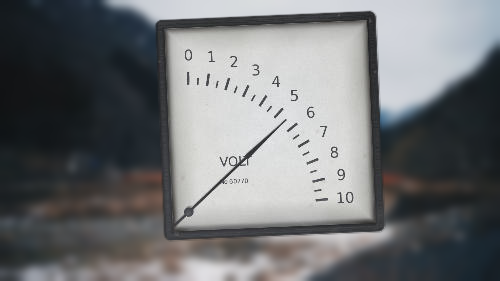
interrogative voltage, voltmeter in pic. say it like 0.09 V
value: 5.5 V
